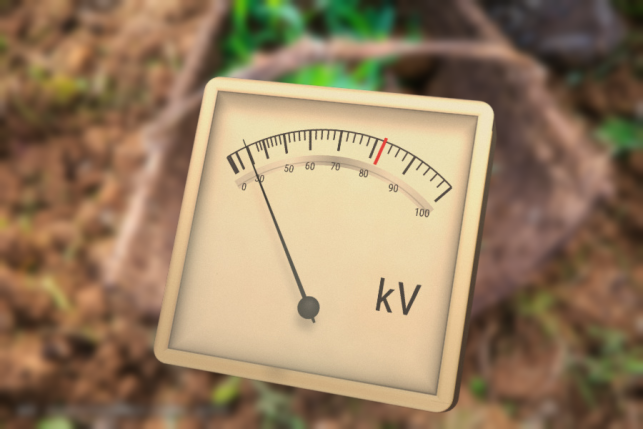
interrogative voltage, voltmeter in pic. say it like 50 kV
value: 30 kV
